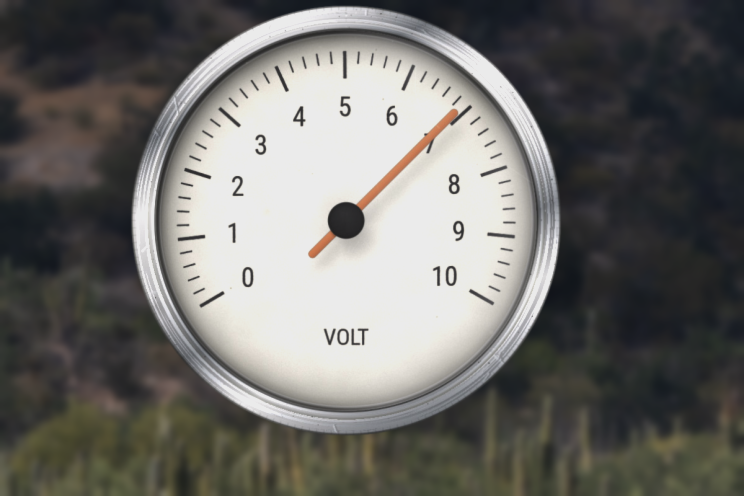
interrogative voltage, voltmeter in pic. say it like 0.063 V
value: 6.9 V
